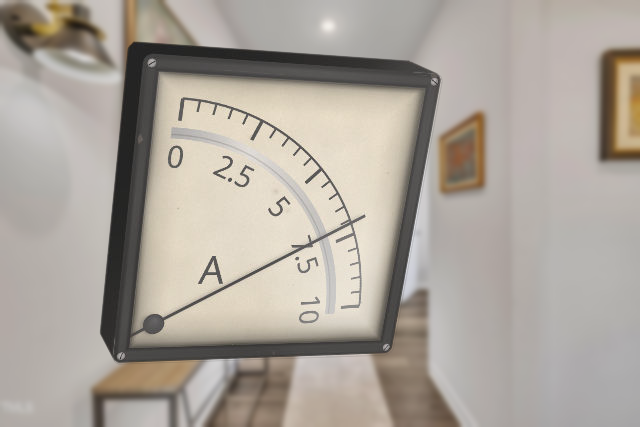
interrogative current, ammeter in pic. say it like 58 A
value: 7 A
